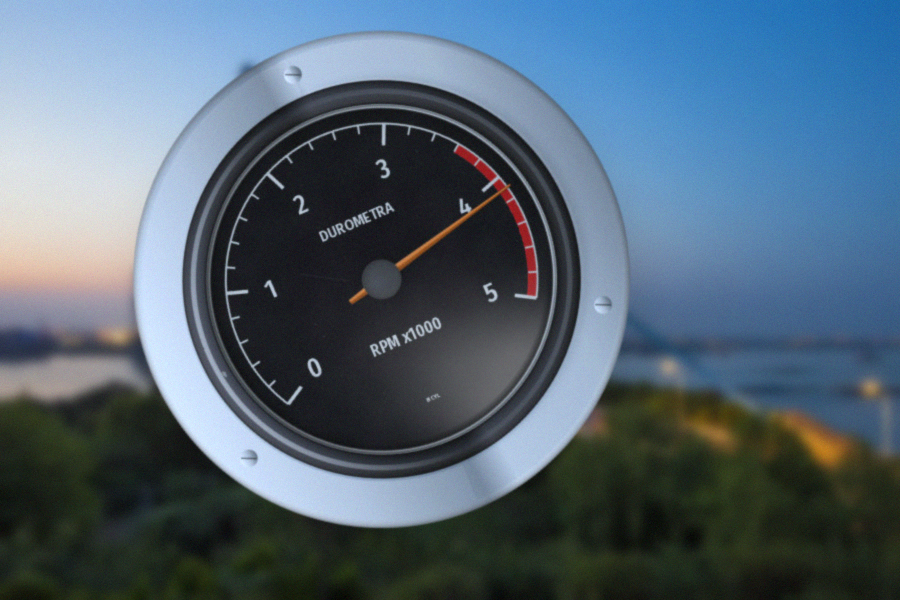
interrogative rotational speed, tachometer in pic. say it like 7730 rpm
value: 4100 rpm
